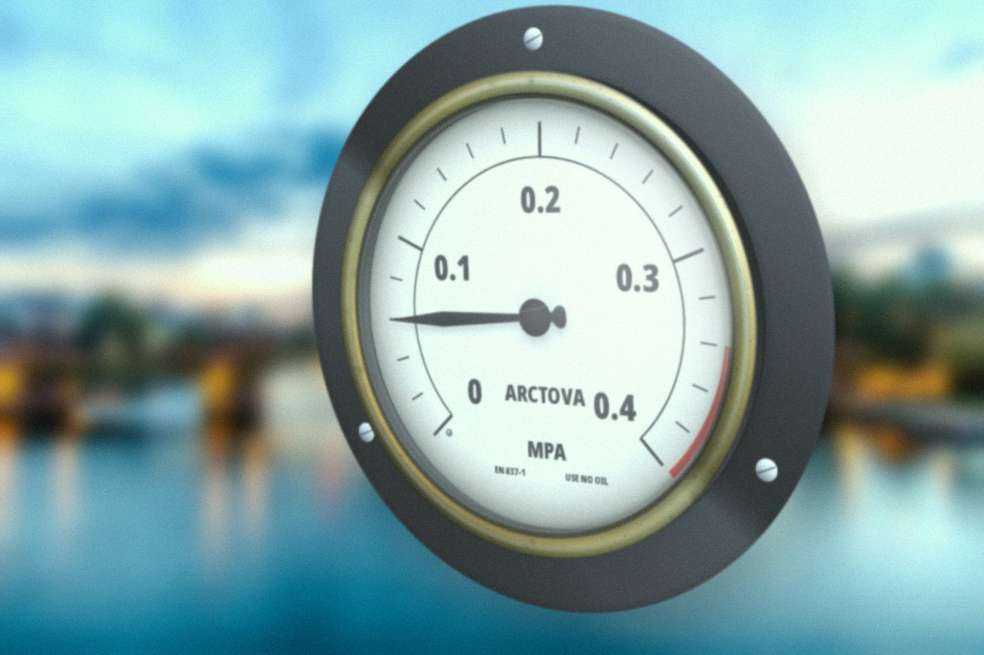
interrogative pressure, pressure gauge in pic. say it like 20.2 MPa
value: 0.06 MPa
